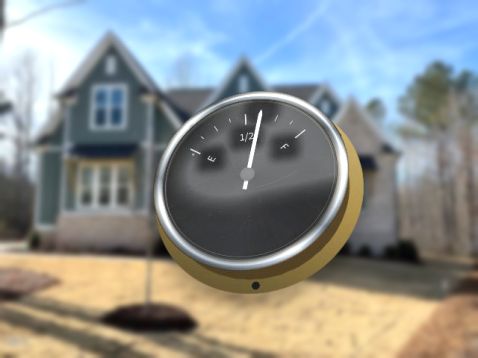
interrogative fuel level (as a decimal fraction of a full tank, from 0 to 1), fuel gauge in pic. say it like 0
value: 0.625
